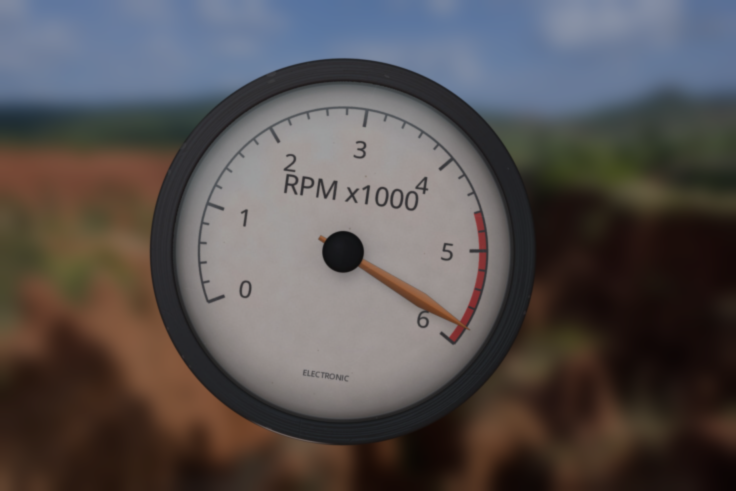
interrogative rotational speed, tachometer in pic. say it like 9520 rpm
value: 5800 rpm
